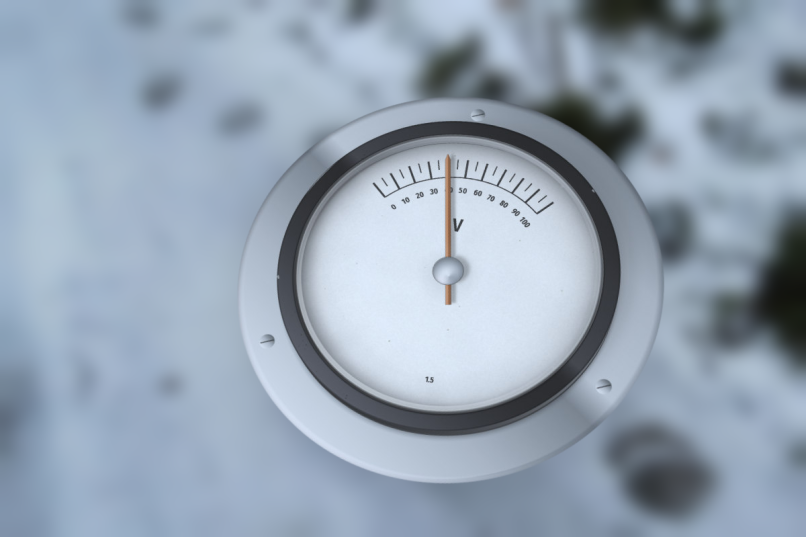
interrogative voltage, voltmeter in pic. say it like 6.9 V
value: 40 V
